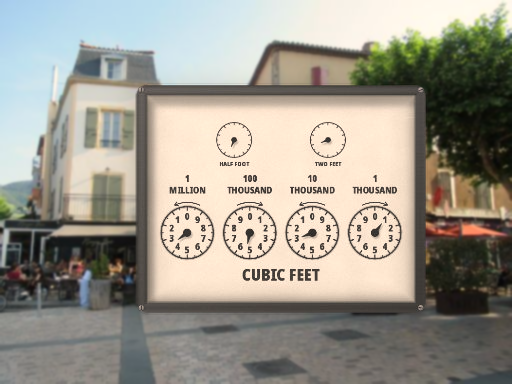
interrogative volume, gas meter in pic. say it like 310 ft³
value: 353100 ft³
